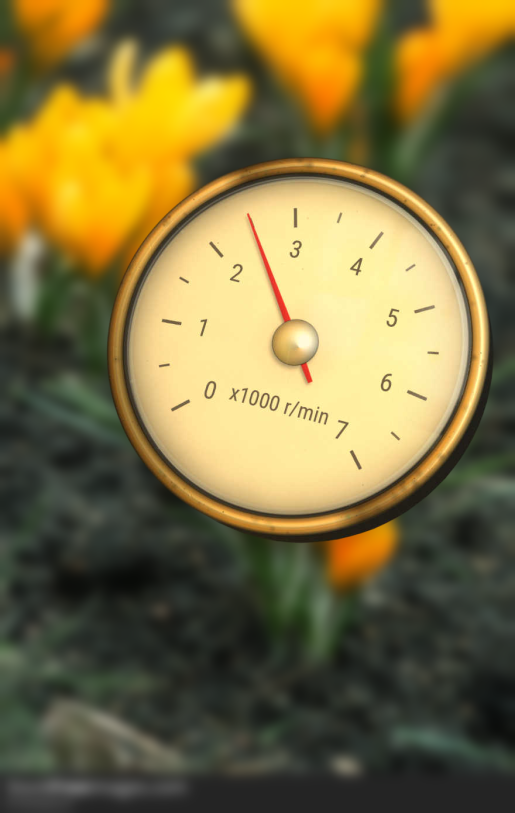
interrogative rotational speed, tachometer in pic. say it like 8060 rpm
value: 2500 rpm
